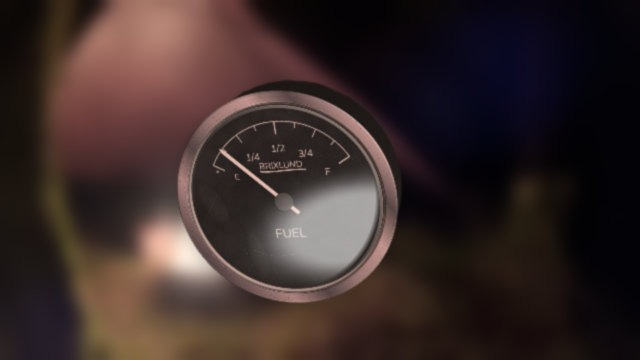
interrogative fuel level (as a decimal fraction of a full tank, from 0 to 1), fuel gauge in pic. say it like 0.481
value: 0.125
